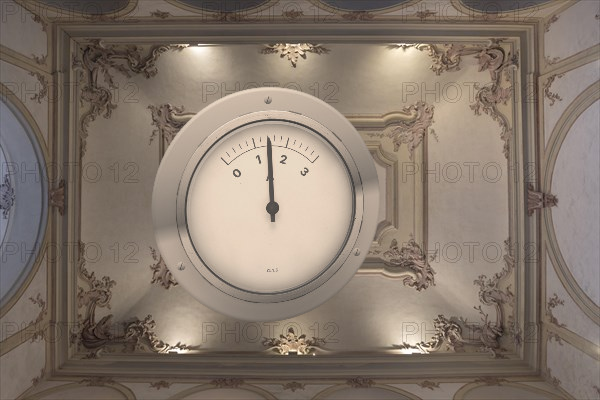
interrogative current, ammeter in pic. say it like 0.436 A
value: 1.4 A
